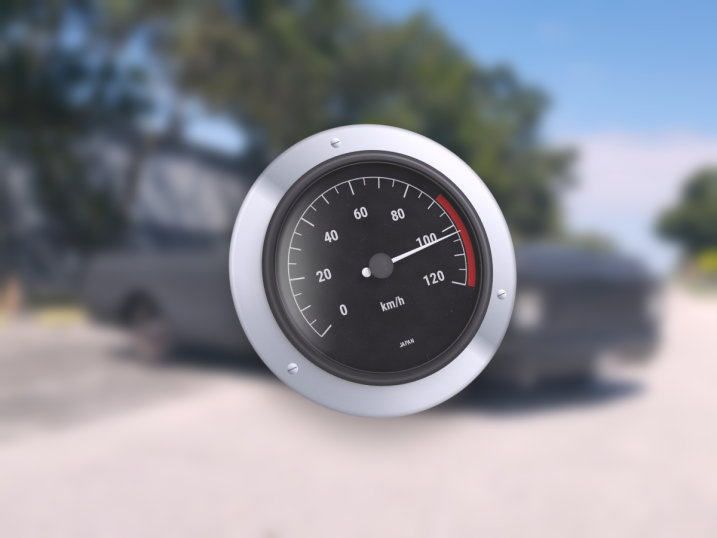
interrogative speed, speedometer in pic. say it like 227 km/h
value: 102.5 km/h
